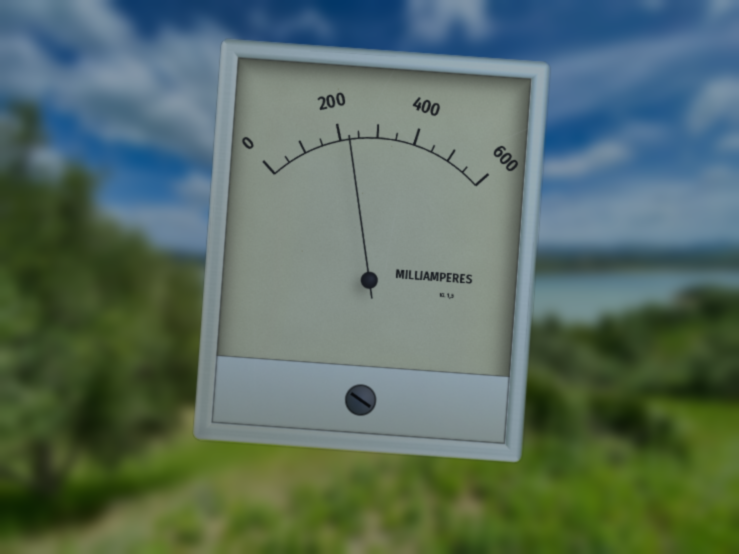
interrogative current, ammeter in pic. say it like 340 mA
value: 225 mA
